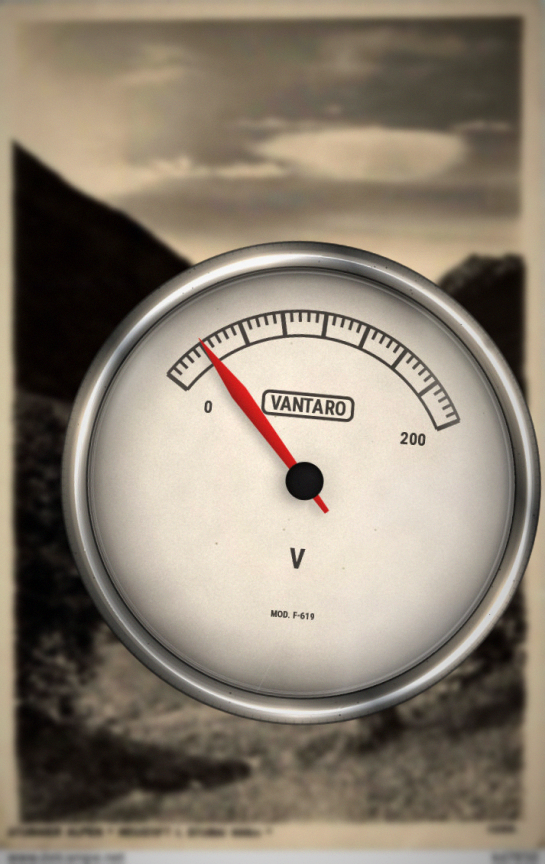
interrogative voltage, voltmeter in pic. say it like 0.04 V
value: 25 V
